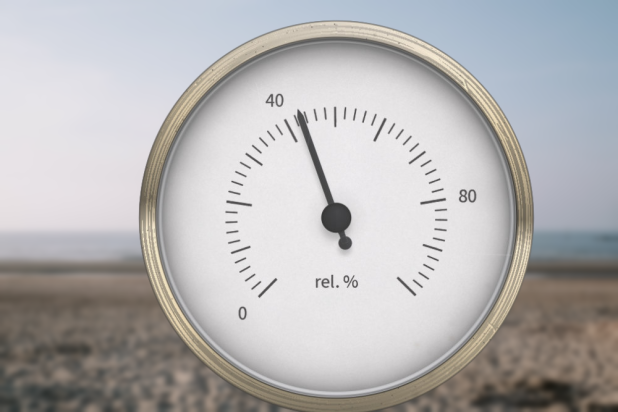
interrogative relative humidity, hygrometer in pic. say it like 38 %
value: 43 %
